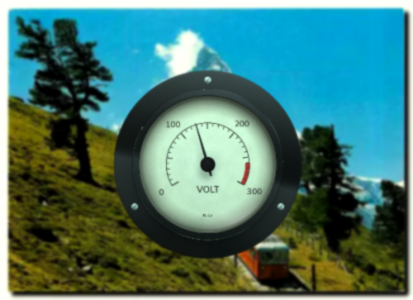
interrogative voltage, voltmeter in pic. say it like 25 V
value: 130 V
